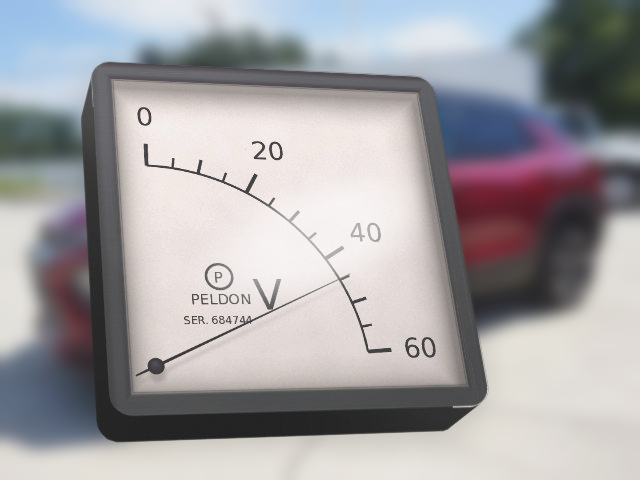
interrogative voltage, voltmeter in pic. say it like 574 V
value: 45 V
